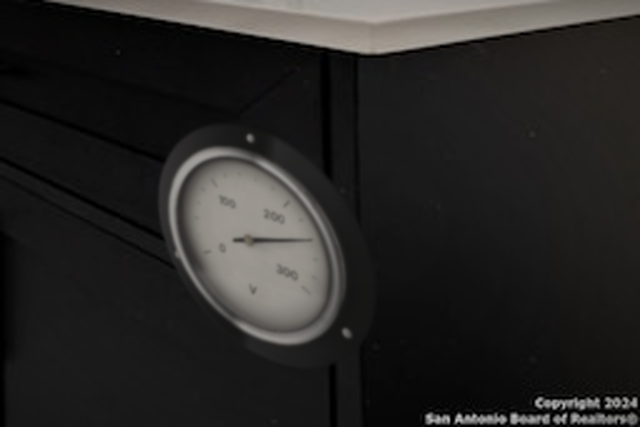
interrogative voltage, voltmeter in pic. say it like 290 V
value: 240 V
